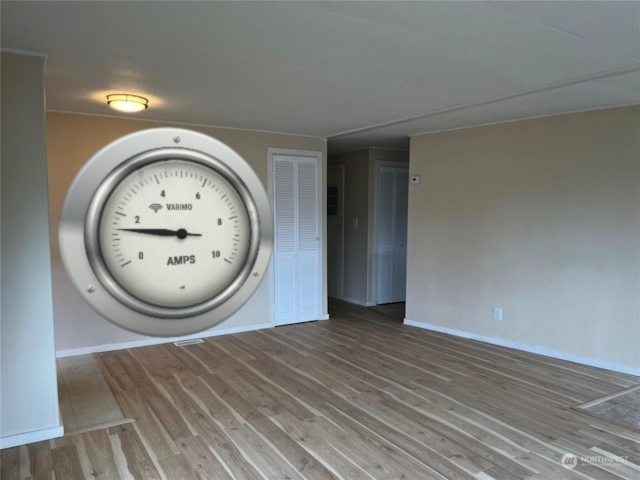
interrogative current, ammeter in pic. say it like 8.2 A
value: 1.4 A
